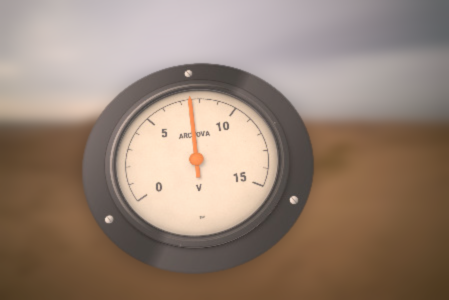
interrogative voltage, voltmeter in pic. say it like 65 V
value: 7.5 V
